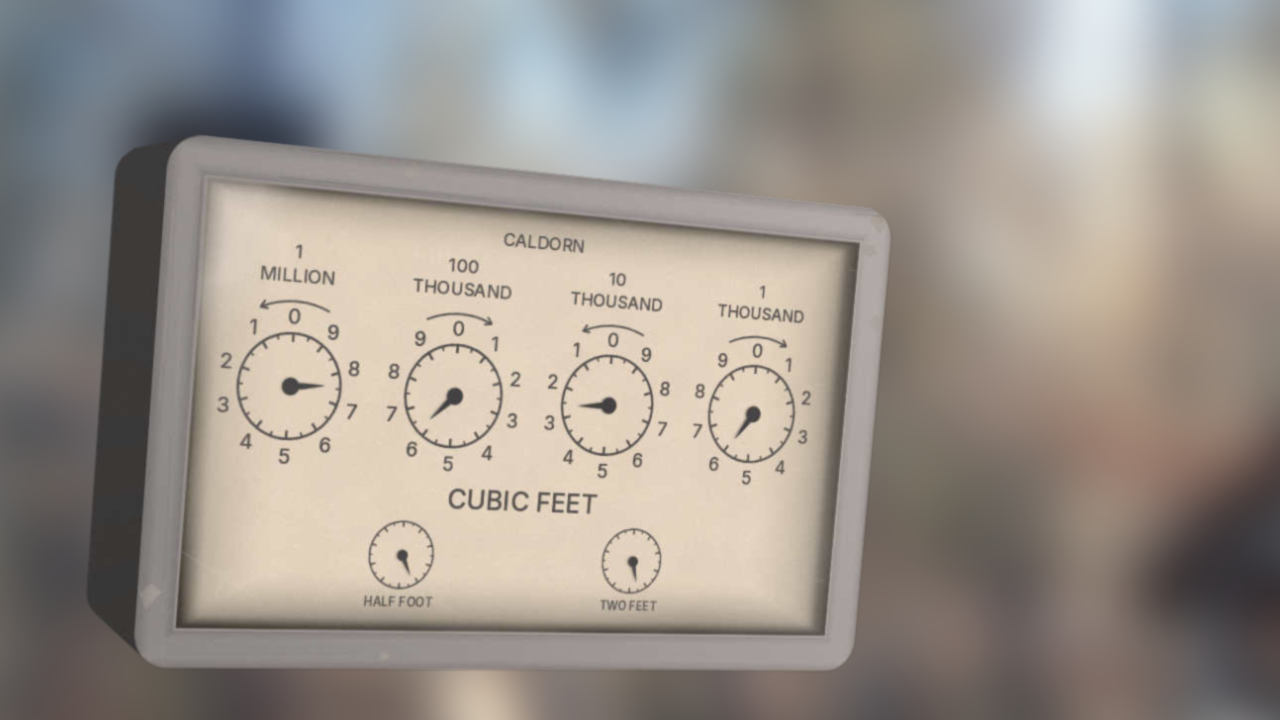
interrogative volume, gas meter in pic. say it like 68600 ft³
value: 762600 ft³
